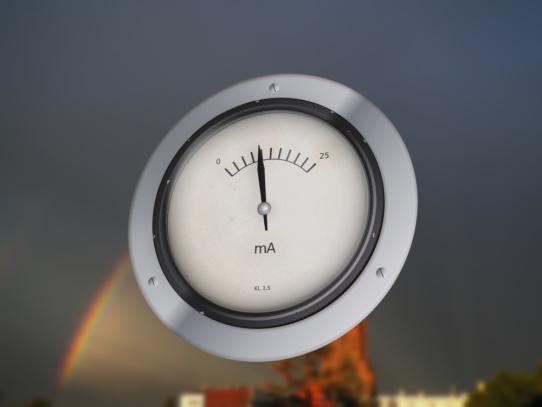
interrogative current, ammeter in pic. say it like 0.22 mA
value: 10 mA
